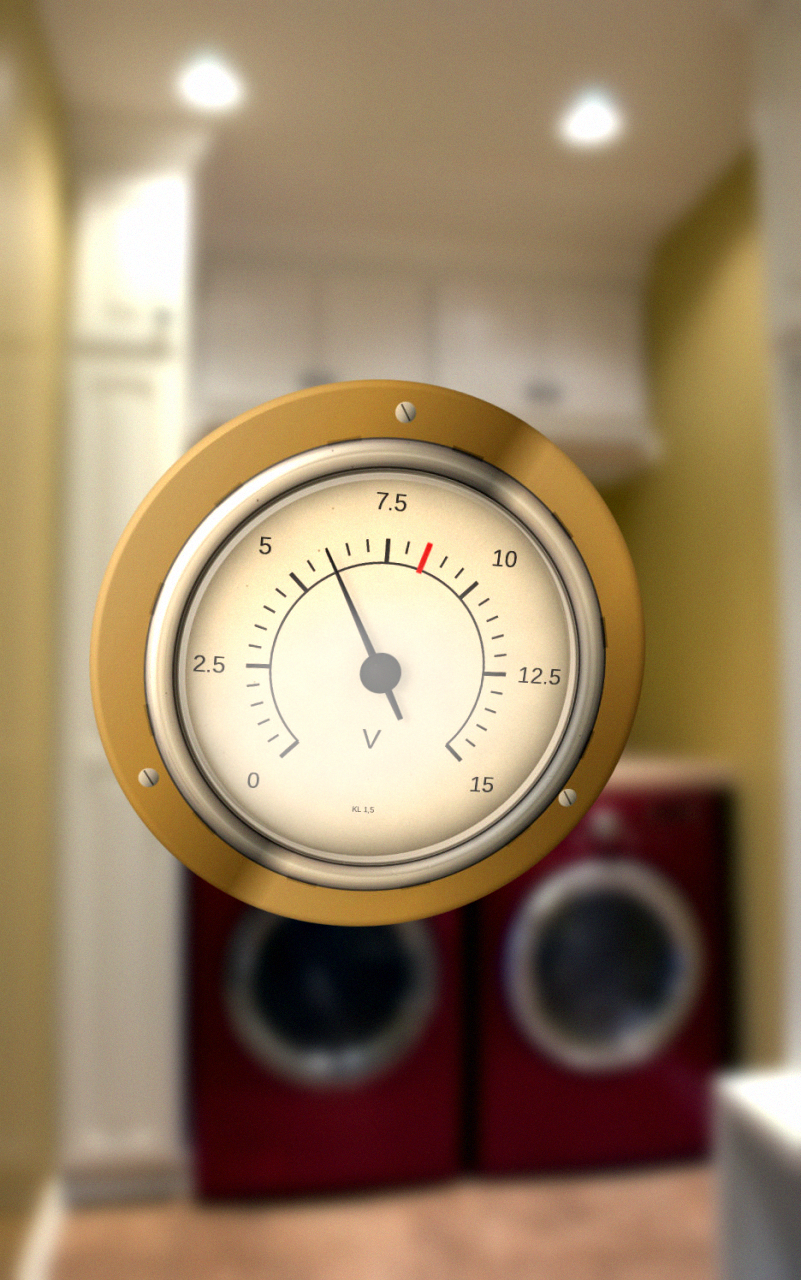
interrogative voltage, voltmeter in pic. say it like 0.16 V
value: 6 V
